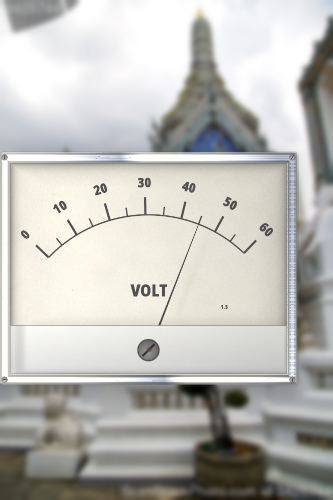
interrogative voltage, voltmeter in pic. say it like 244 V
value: 45 V
